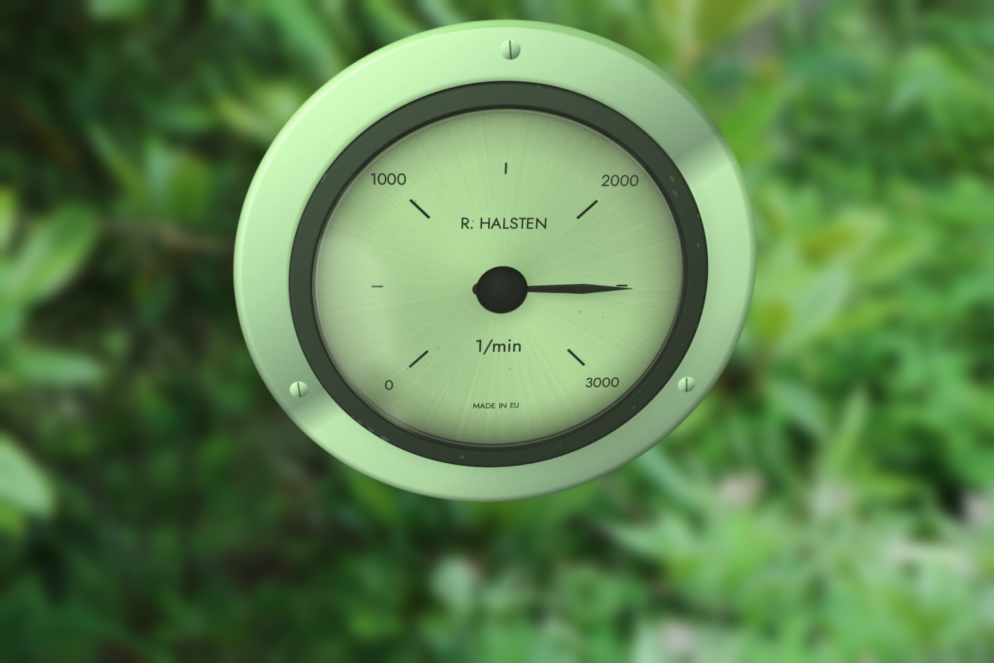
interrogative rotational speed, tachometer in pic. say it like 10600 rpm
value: 2500 rpm
